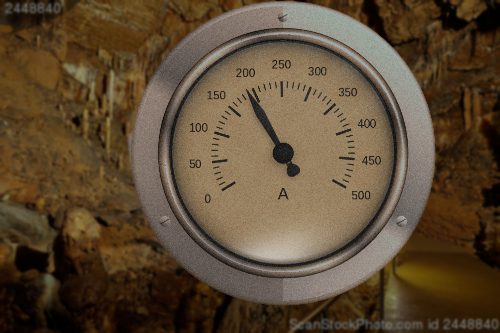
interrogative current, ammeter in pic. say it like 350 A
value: 190 A
